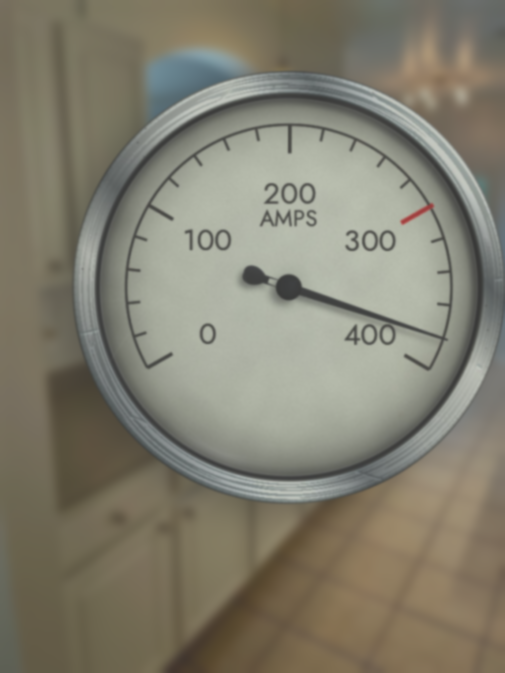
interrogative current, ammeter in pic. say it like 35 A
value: 380 A
